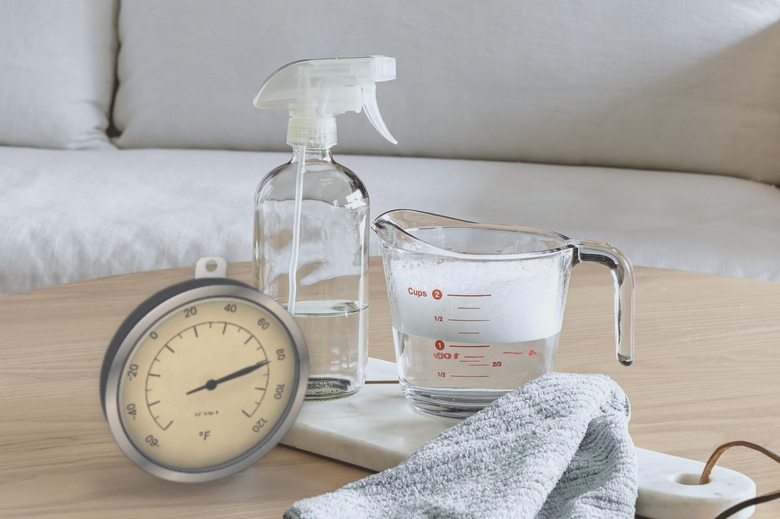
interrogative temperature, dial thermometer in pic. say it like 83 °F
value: 80 °F
